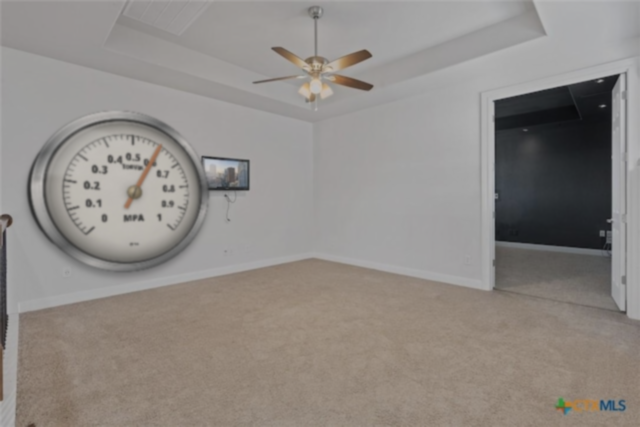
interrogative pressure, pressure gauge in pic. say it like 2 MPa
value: 0.6 MPa
